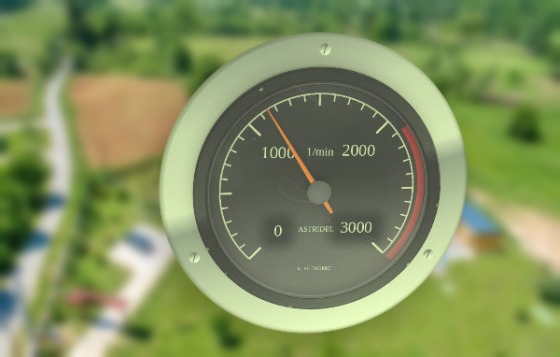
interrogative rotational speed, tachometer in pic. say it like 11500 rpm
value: 1150 rpm
